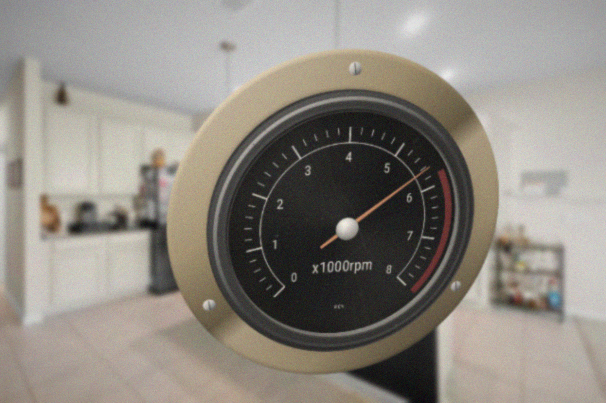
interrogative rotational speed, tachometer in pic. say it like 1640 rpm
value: 5600 rpm
